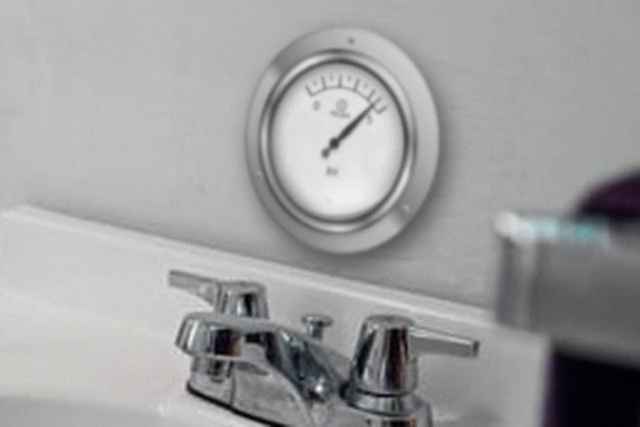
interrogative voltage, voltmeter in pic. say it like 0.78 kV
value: 4.5 kV
